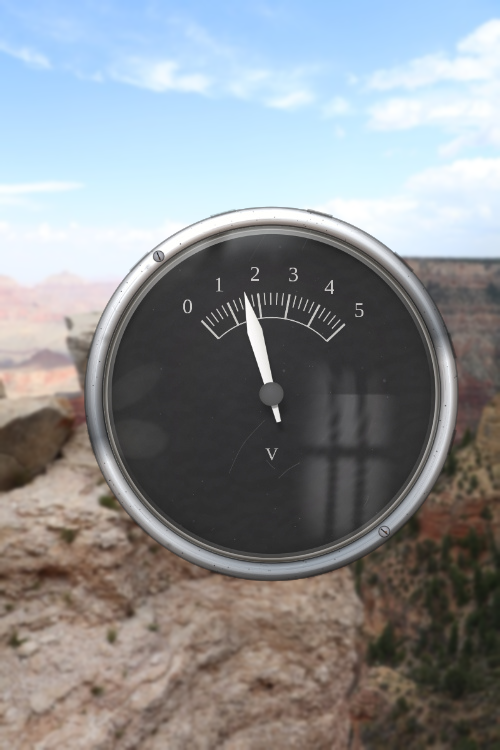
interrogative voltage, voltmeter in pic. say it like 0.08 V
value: 1.6 V
